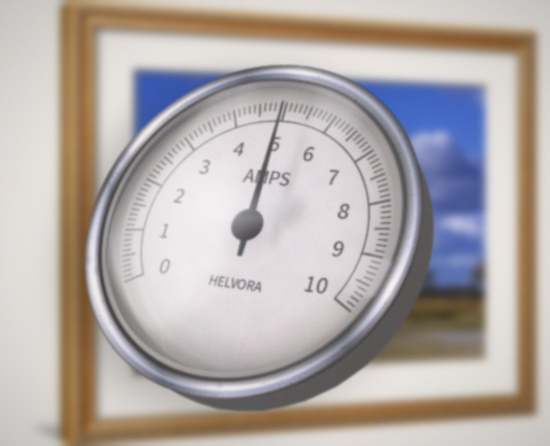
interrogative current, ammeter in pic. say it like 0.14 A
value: 5 A
